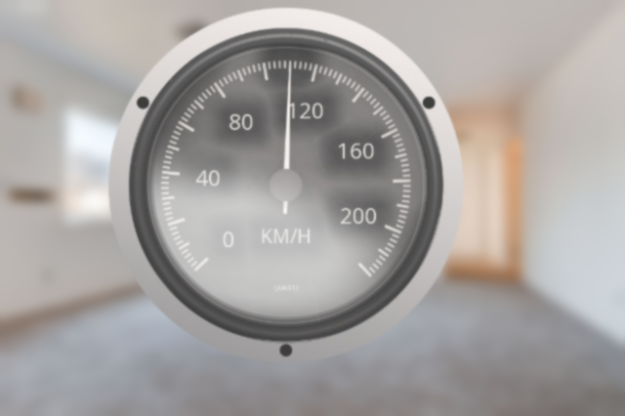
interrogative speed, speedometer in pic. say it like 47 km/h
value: 110 km/h
